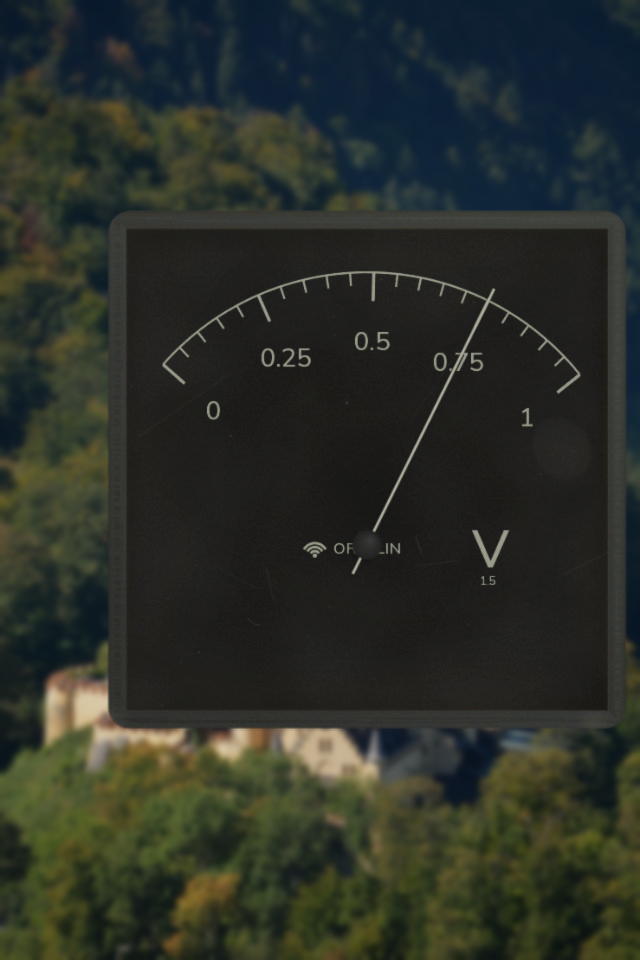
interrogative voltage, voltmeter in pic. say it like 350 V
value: 0.75 V
